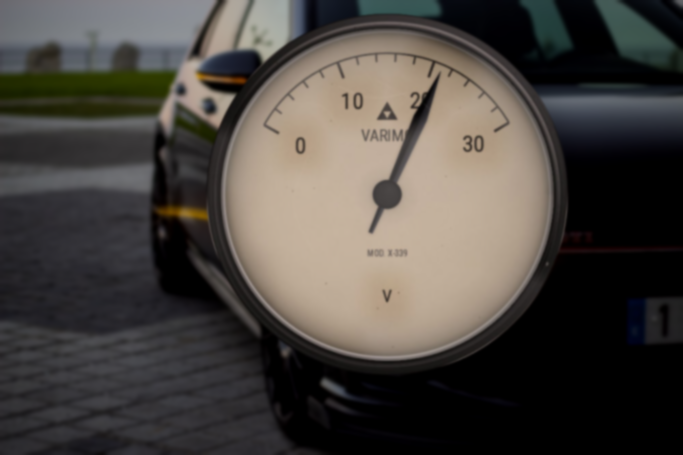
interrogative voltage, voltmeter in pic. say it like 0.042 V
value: 21 V
